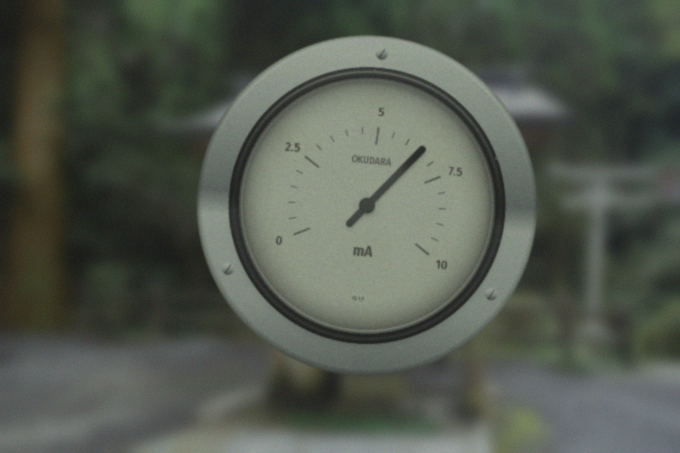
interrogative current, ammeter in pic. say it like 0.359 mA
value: 6.5 mA
